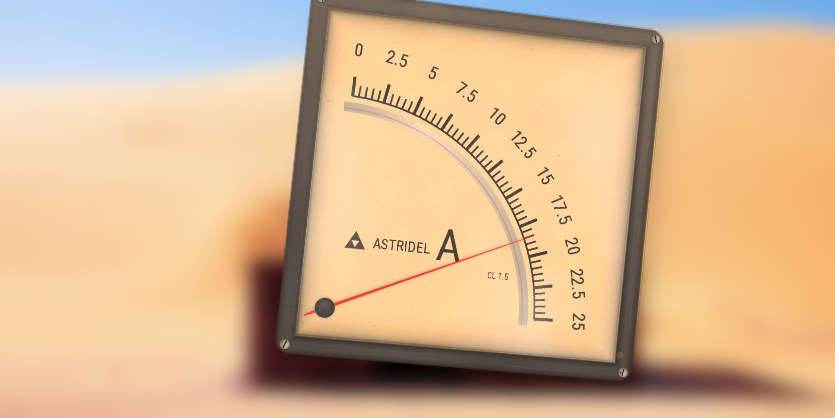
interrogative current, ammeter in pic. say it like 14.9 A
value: 18.5 A
